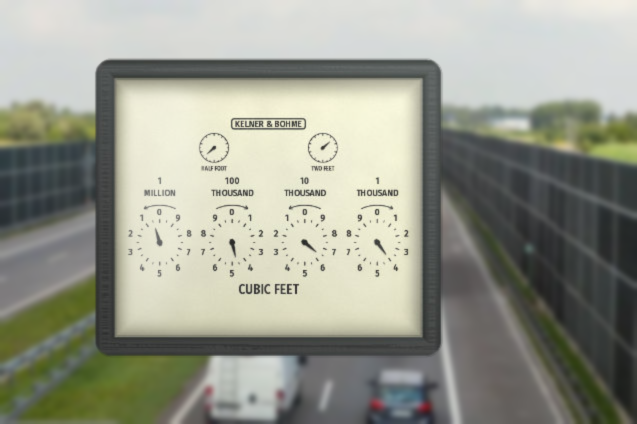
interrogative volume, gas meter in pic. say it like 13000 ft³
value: 46400 ft³
